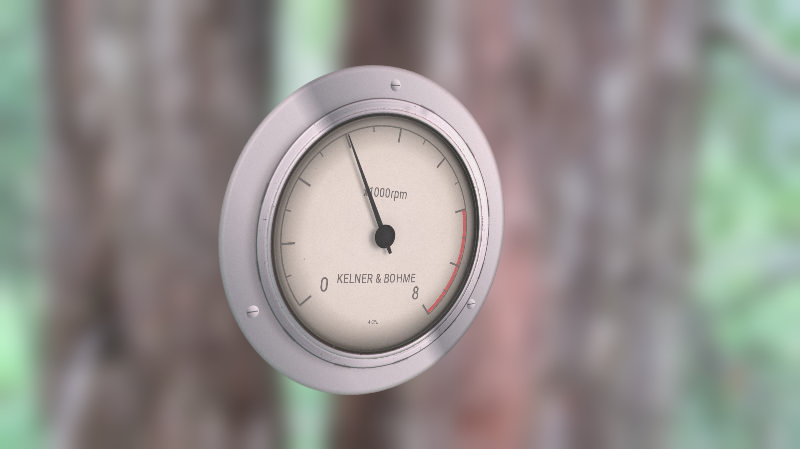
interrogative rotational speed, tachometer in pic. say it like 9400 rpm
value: 3000 rpm
